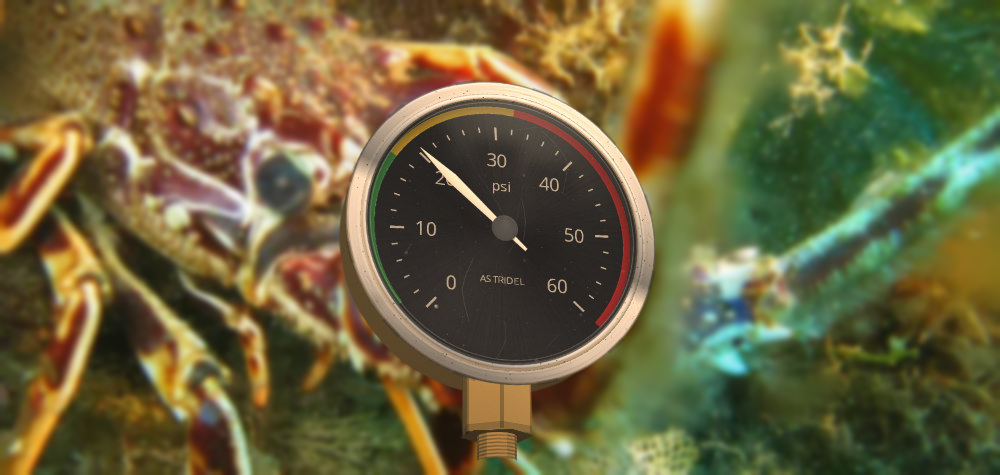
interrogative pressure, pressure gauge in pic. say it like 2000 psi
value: 20 psi
